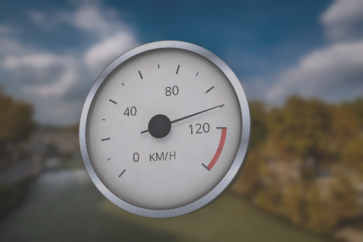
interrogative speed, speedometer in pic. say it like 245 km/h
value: 110 km/h
